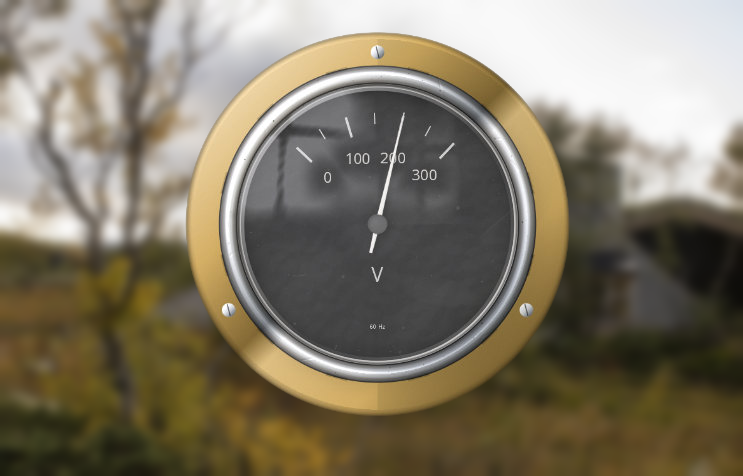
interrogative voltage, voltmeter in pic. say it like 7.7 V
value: 200 V
